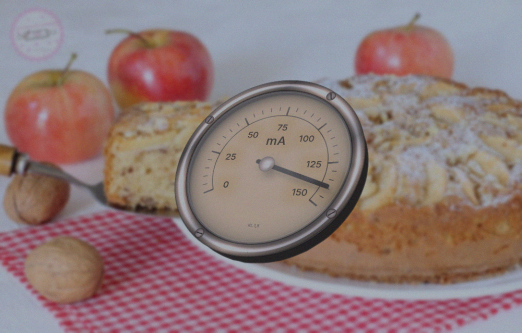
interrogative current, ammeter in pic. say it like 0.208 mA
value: 140 mA
